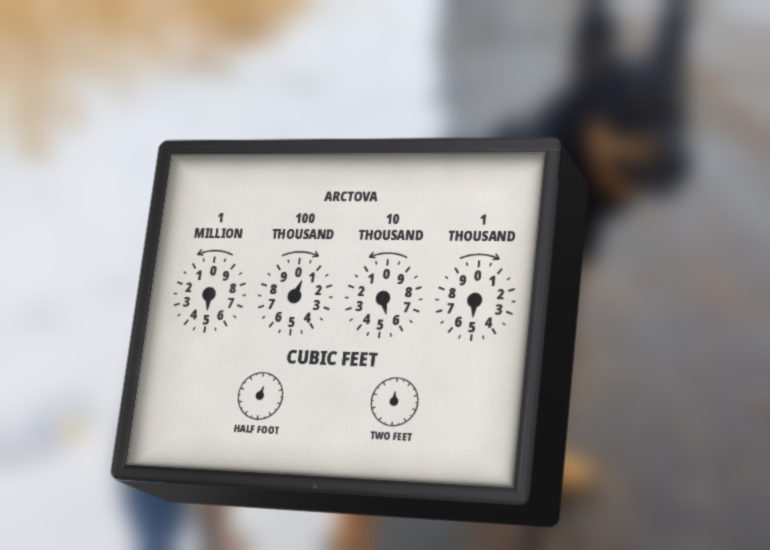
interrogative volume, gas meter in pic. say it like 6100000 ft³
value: 505500 ft³
